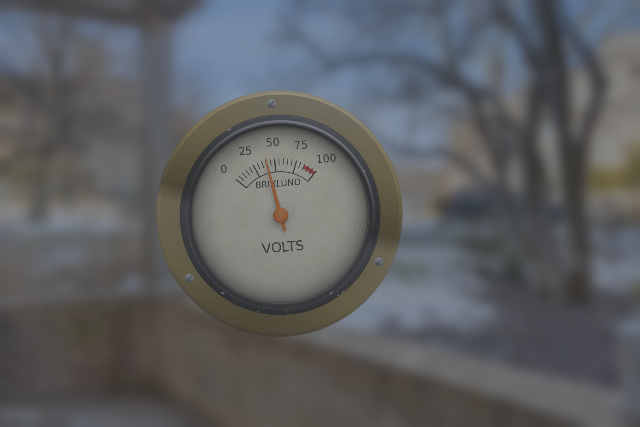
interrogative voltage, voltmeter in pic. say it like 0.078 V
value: 40 V
